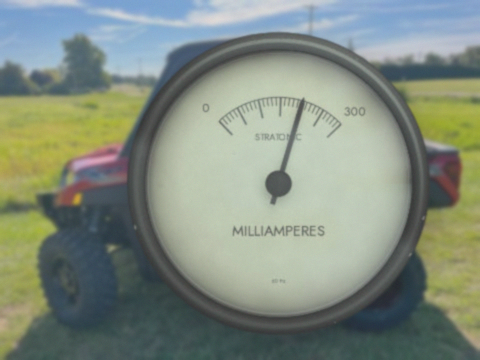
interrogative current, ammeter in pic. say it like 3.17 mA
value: 200 mA
